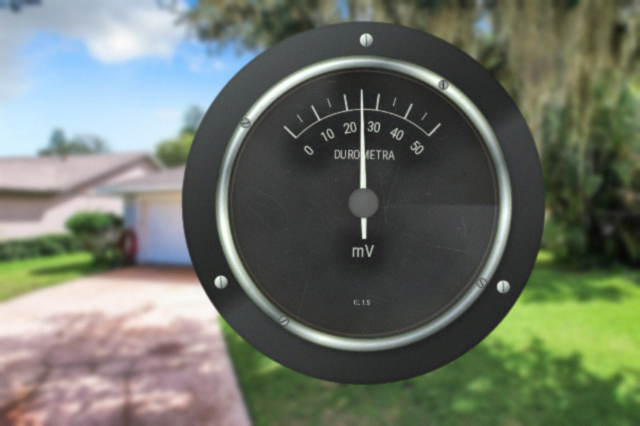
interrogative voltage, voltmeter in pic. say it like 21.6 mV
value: 25 mV
